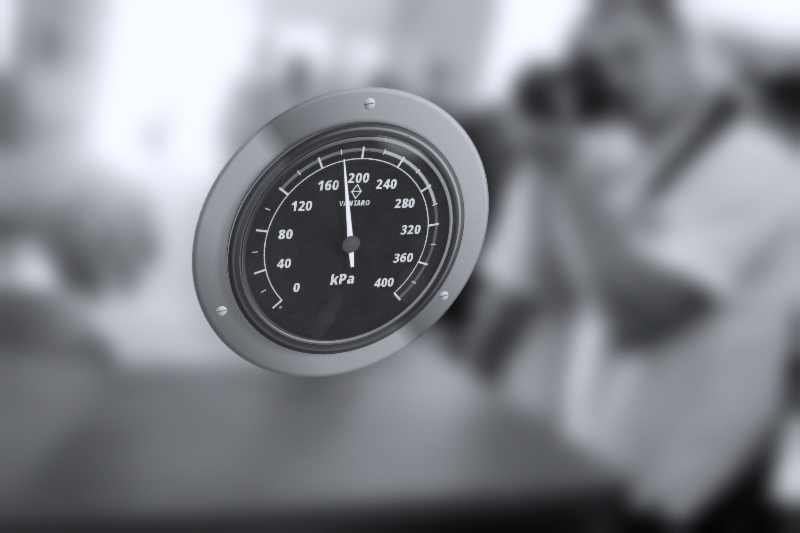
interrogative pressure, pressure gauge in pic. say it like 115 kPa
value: 180 kPa
